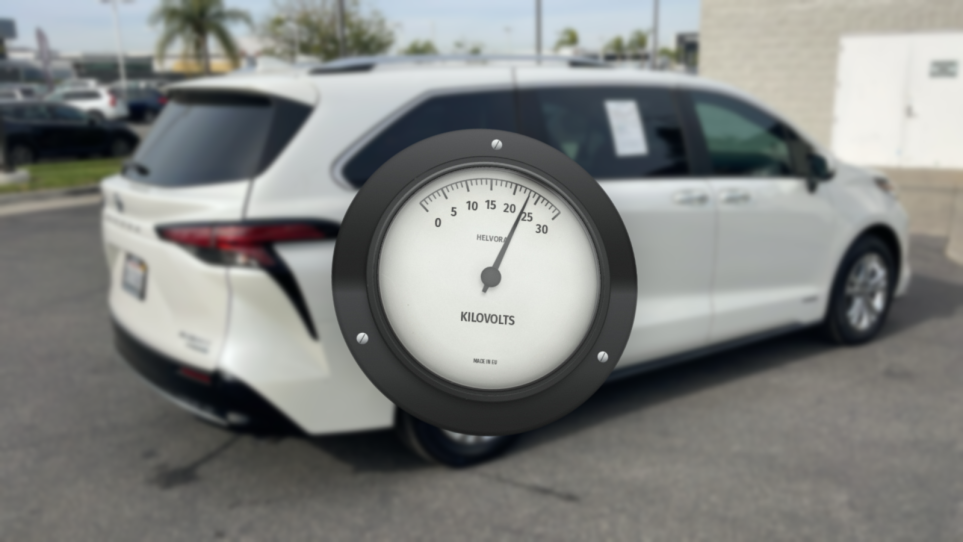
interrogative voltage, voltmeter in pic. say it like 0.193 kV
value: 23 kV
